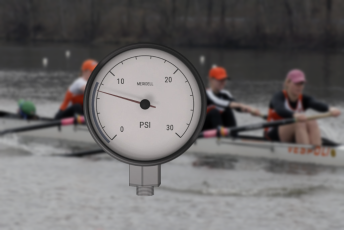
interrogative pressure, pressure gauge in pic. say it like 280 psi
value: 7 psi
